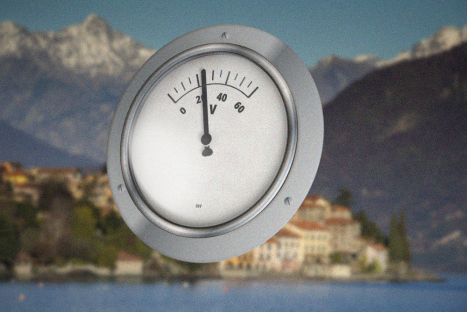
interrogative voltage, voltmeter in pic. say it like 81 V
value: 25 V
